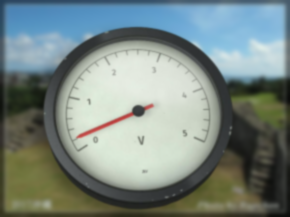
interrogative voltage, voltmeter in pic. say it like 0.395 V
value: 0.2 V
